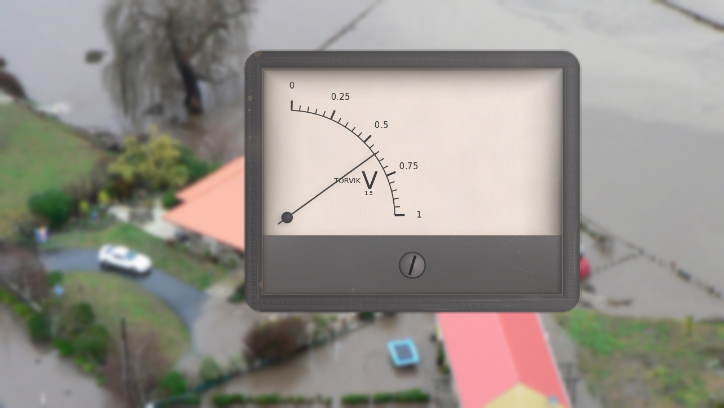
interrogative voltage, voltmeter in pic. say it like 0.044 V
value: 0.6 V
